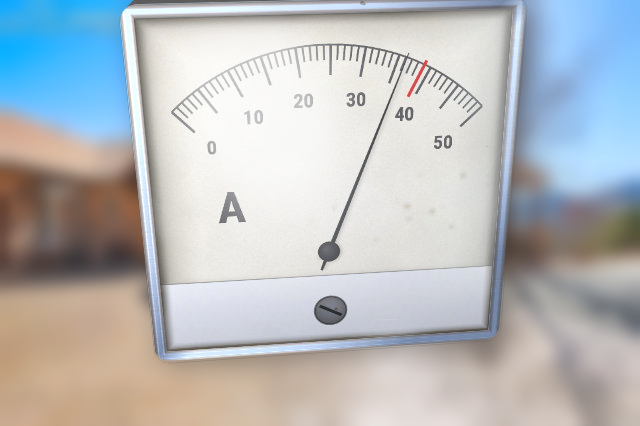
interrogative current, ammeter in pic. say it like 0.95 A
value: 36 A
